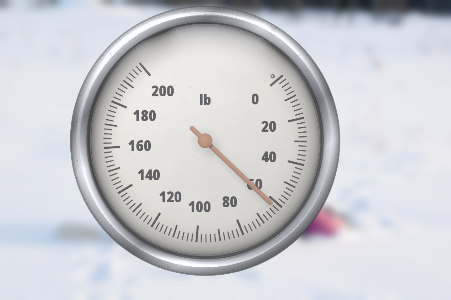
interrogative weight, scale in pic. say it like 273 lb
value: 62 lb
